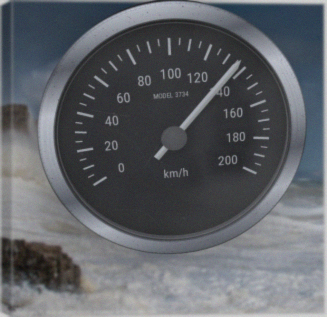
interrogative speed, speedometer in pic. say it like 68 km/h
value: 135 km/h
